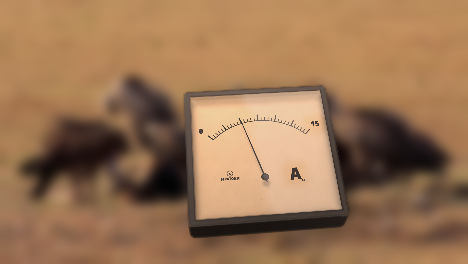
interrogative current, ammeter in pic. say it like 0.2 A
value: 5 A
